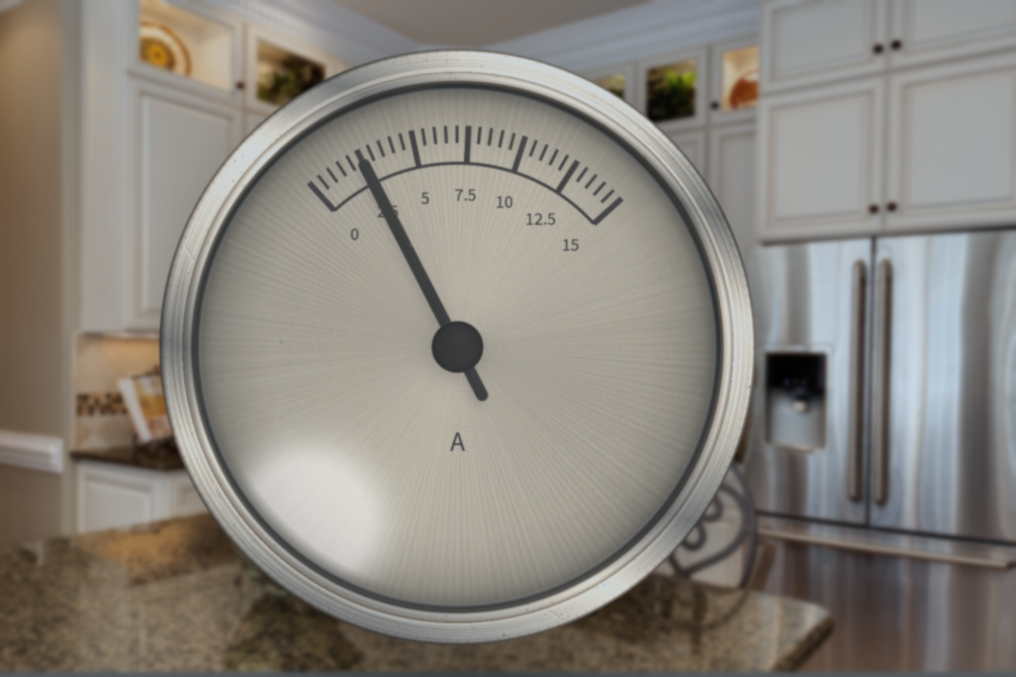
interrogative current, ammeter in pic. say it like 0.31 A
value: 2.5 A
